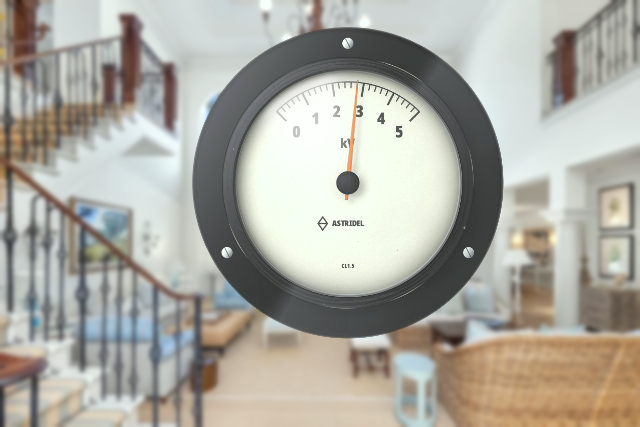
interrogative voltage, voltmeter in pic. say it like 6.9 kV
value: 2.8 kV
